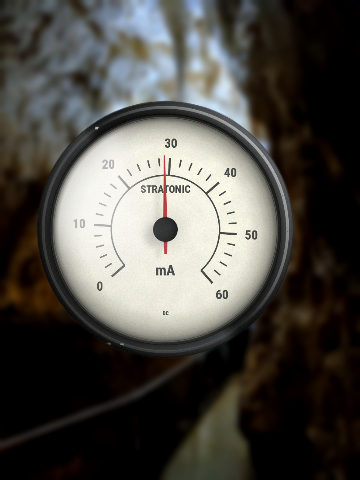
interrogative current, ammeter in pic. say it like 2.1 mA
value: 29 mA
